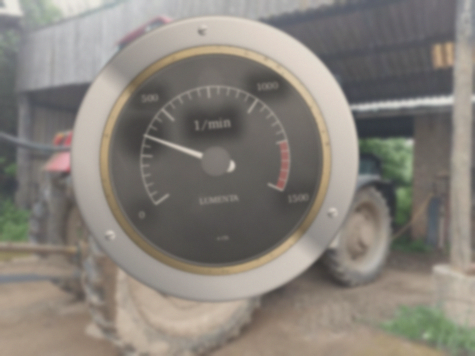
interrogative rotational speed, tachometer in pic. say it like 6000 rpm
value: 350 rpm
